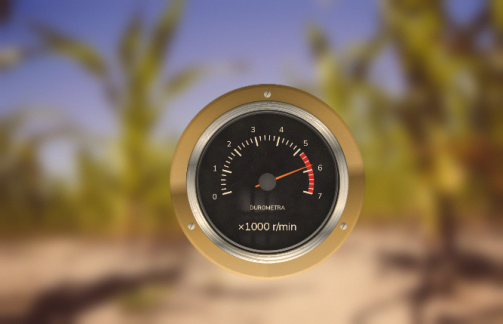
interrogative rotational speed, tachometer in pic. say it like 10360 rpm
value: 5800 rpm
